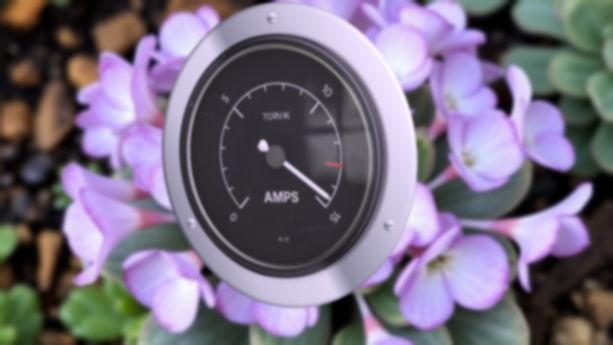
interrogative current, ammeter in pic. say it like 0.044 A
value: 14.5 A
